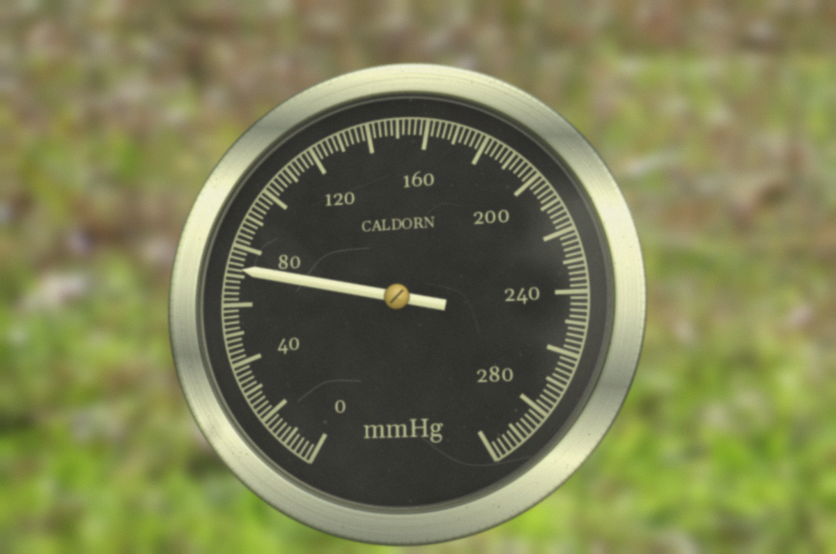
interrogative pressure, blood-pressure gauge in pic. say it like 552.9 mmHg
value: 72 mmHg
